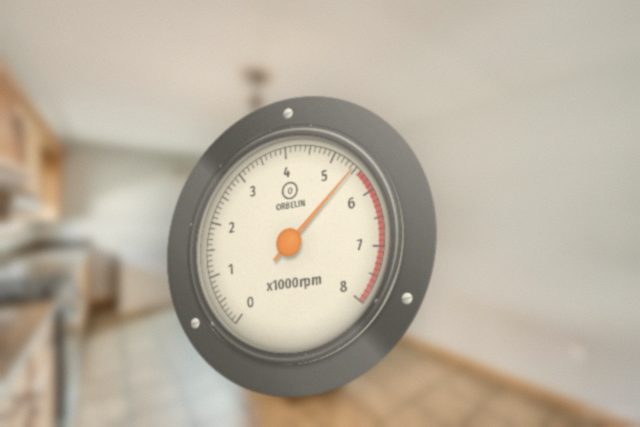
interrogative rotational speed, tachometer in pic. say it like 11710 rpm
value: 5500 rpm
